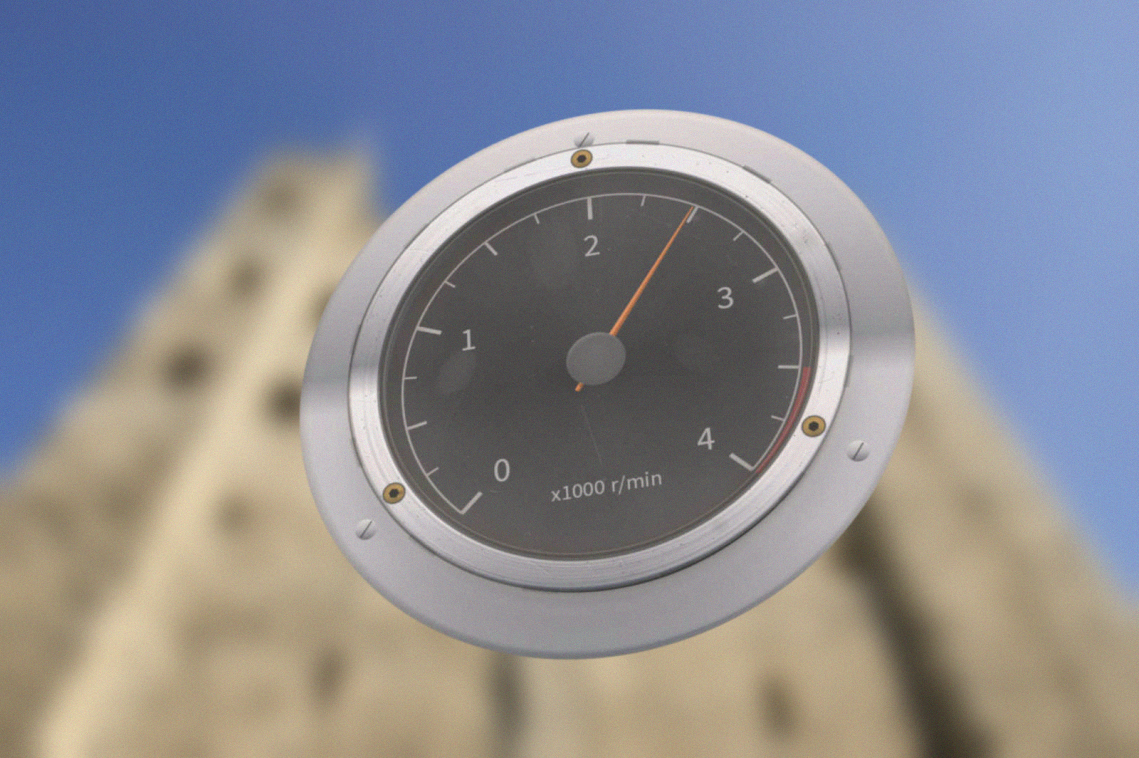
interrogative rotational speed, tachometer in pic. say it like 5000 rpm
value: 2500 rpm
